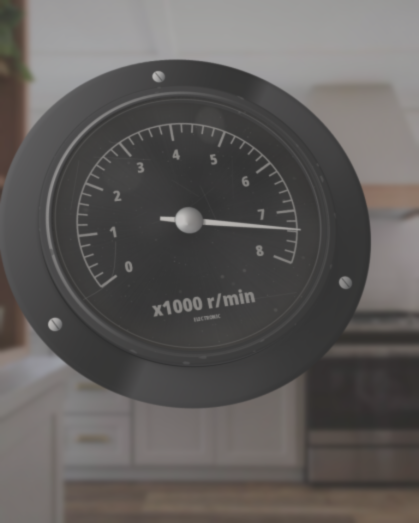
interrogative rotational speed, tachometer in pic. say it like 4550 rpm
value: 7400 rpm
